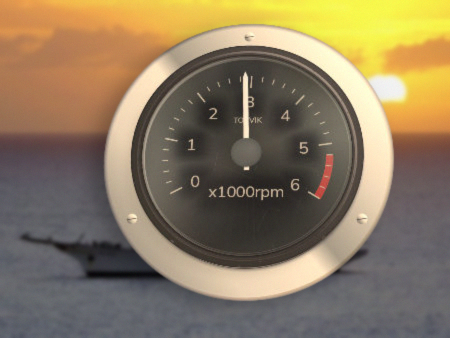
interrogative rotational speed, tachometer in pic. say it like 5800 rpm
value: 2900 rpm
